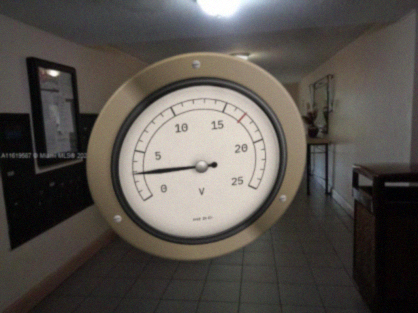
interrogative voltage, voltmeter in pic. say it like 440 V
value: 3 V
